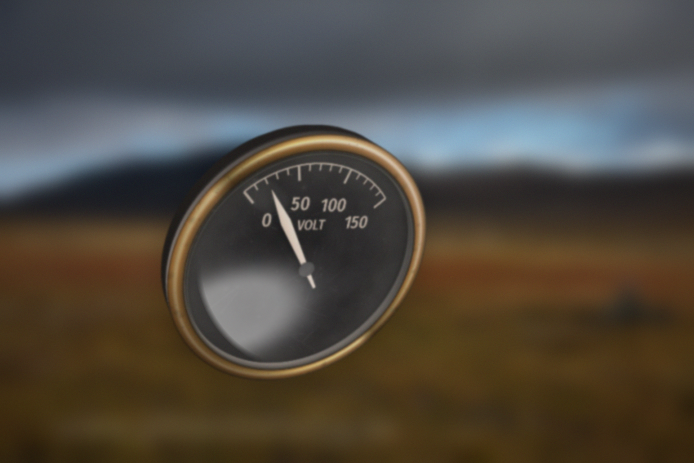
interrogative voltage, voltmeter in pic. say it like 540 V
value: 20 V
